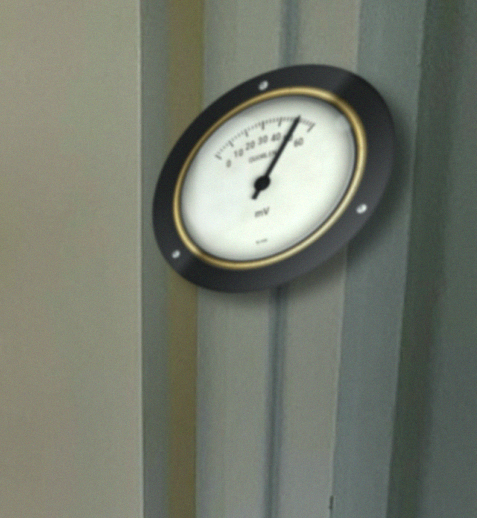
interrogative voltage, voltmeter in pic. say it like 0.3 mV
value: 50 mV
